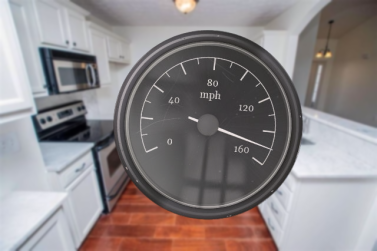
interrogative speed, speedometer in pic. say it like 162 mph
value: 150 mph
